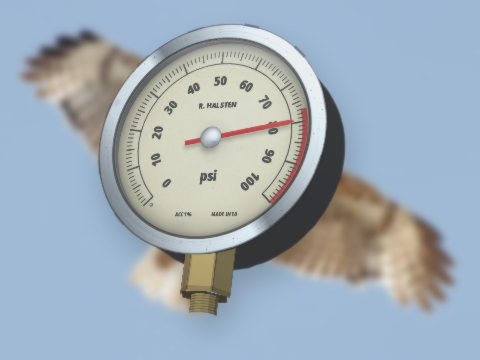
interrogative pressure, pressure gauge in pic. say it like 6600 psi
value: 80 psi
